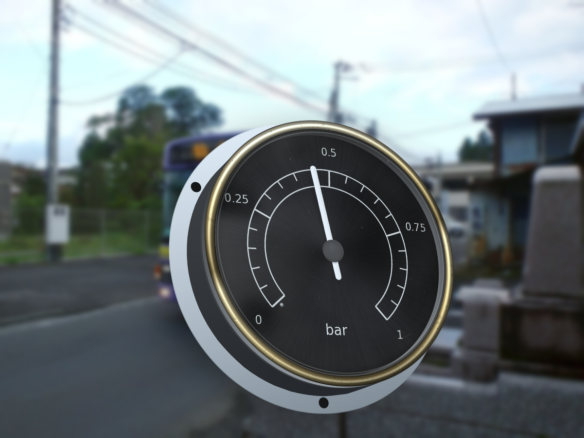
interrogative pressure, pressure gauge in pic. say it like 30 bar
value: 0.45 bar
